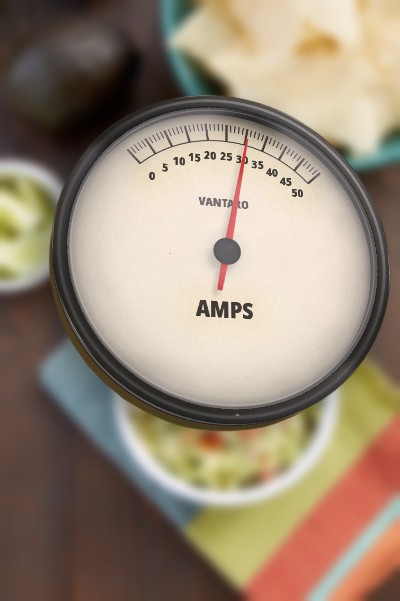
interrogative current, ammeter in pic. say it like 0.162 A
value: 30 A
